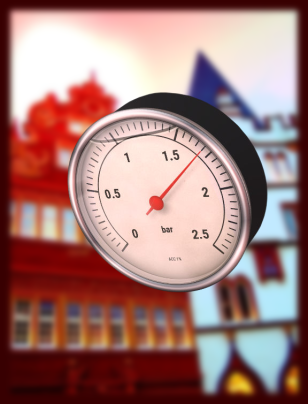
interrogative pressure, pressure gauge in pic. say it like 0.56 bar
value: 1.7 bar
